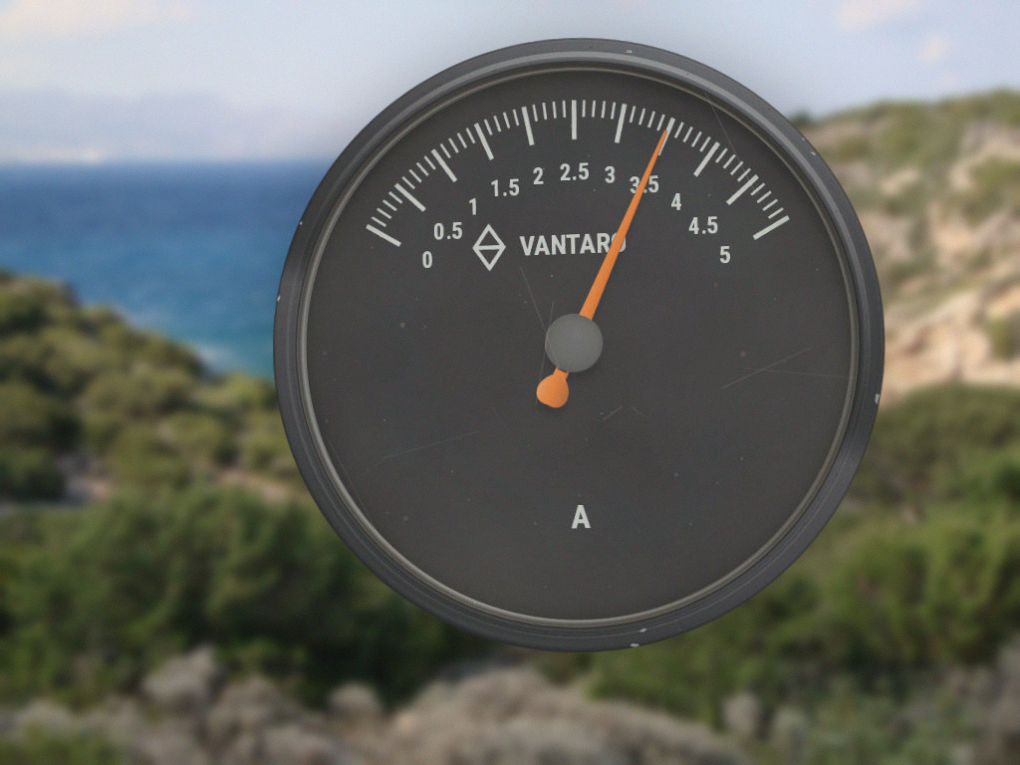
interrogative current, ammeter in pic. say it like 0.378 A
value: 3.5 A
